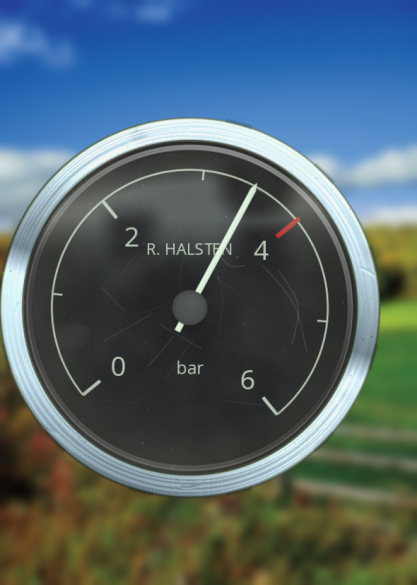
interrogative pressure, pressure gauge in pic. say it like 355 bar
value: 3.5 bar
